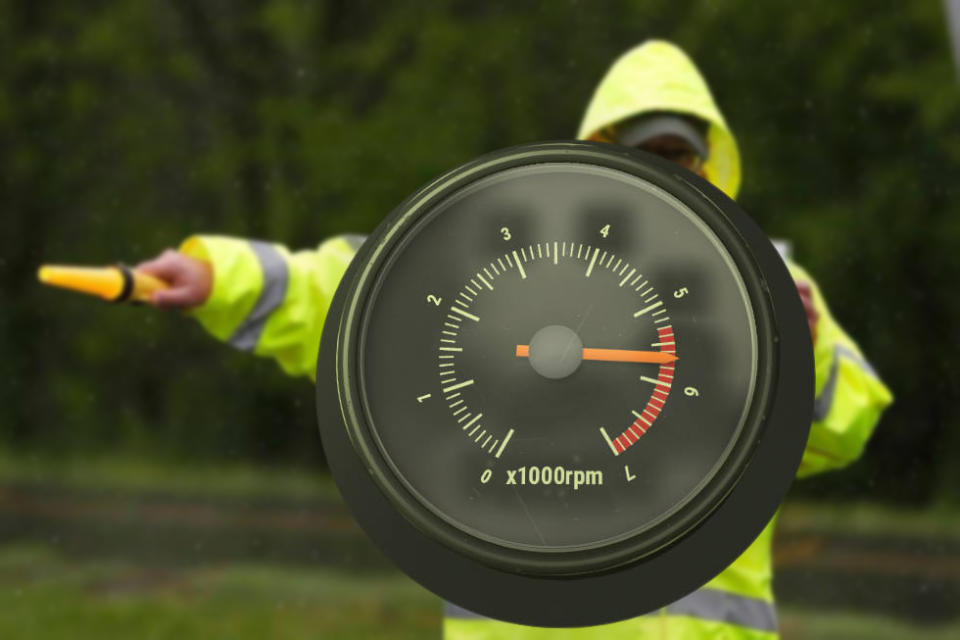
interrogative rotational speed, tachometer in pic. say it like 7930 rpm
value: 5700 rpm
